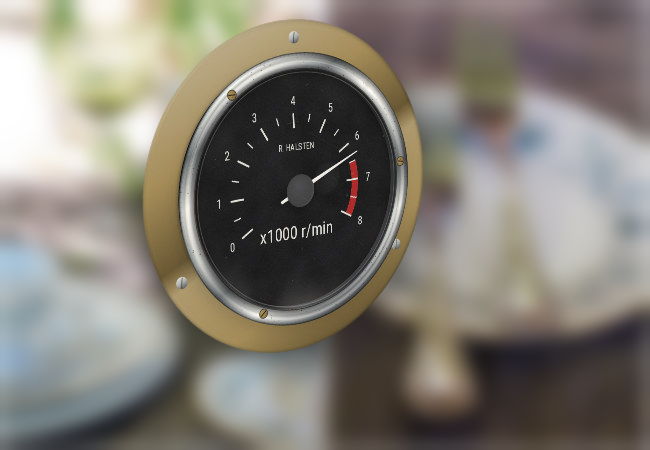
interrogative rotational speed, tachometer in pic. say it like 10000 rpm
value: 6250 rpm
